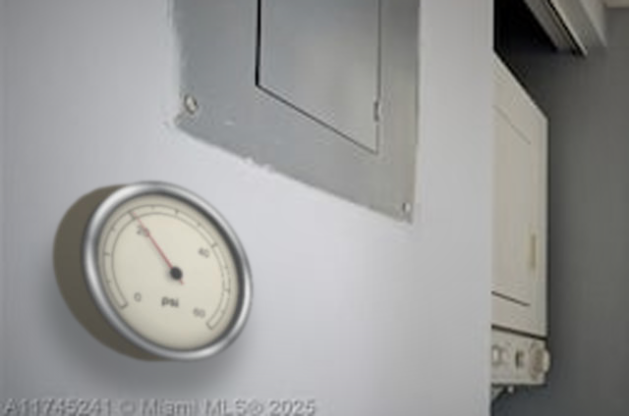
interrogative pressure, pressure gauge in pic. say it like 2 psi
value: 20 psi
